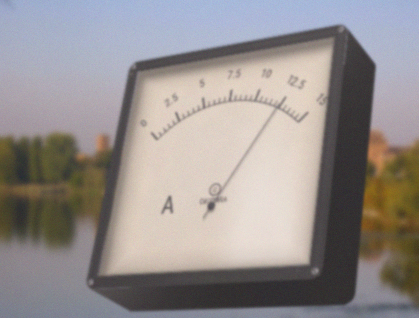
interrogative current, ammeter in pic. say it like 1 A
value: 12.5 A
